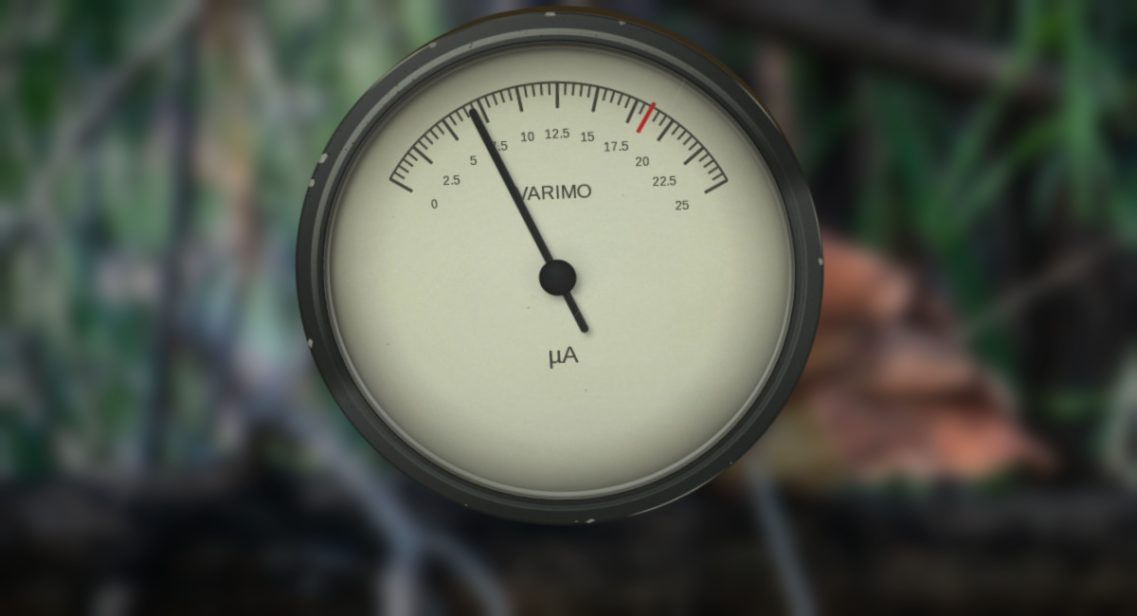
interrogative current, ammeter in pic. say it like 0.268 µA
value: 7 µA
